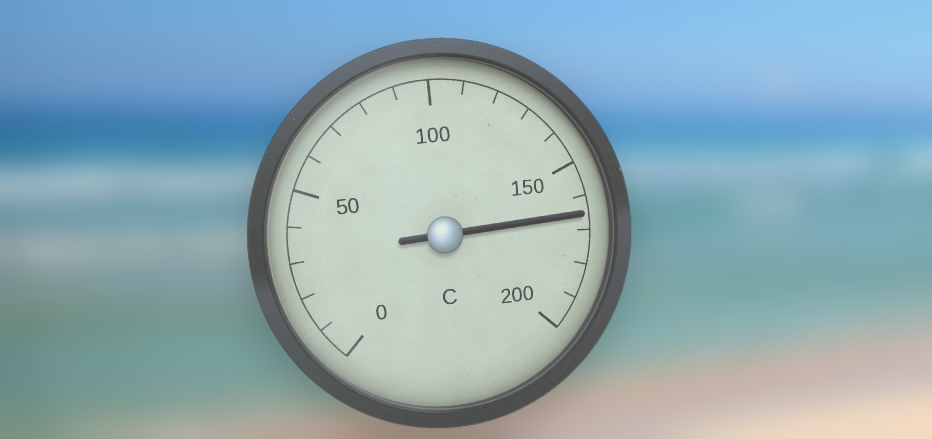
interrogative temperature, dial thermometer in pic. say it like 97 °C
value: 165 °C
